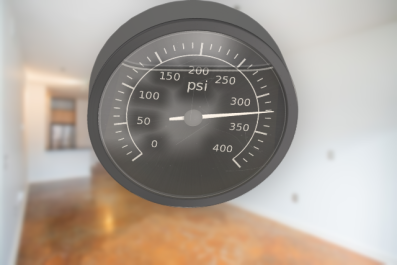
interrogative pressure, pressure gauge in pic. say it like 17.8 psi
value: 320 psi
